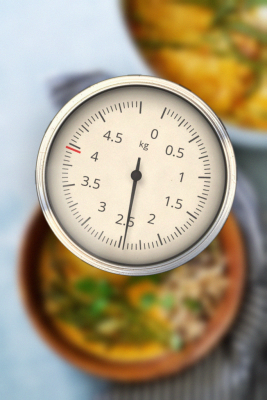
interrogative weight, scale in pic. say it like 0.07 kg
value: 2.45 kg
